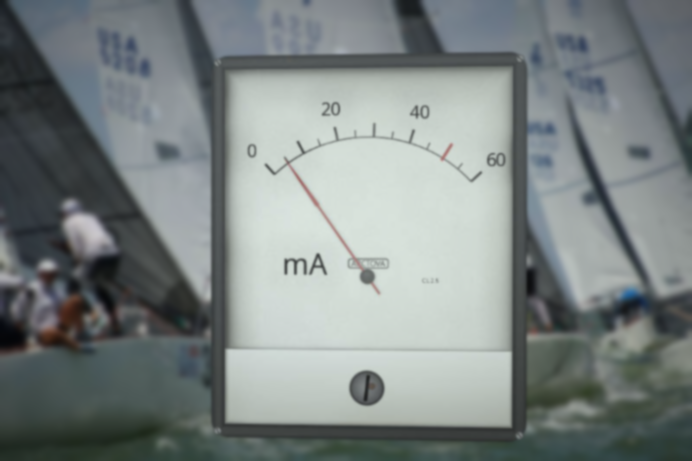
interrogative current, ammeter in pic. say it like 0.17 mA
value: 5 mA
